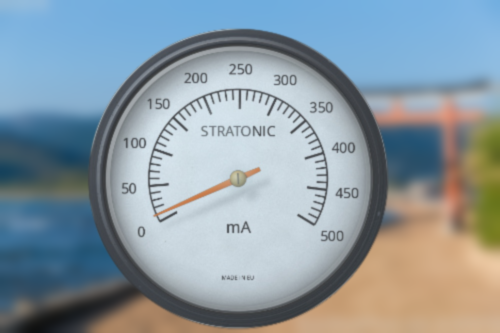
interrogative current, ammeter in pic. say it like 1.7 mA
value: 10 mA
